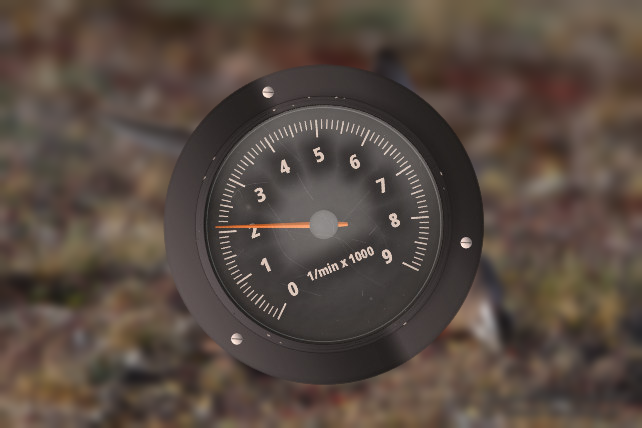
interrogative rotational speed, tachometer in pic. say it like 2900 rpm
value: 2100 rpm
